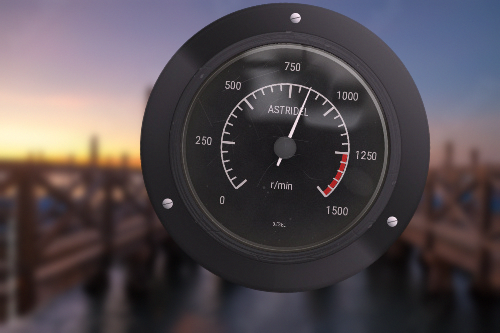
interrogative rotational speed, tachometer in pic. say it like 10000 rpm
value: 850 rpm
